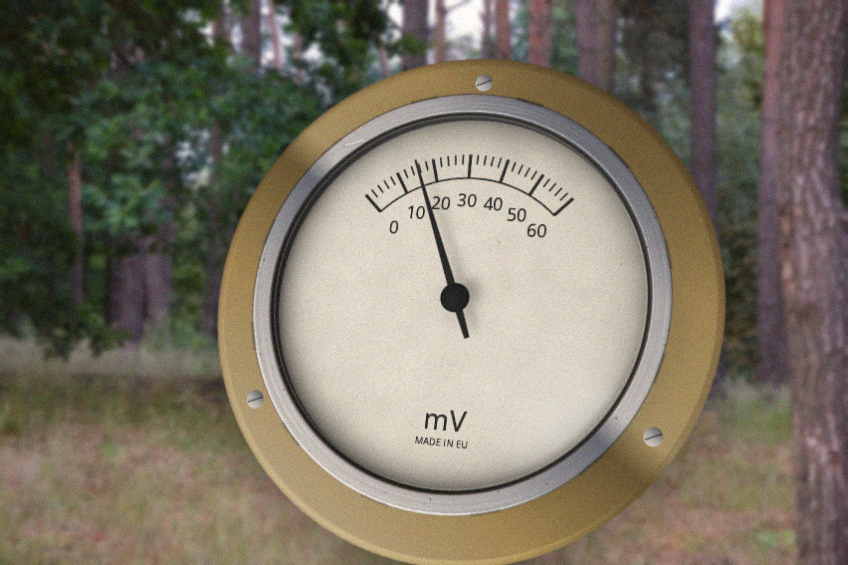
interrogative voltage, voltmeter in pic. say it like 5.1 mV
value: 16 mV
